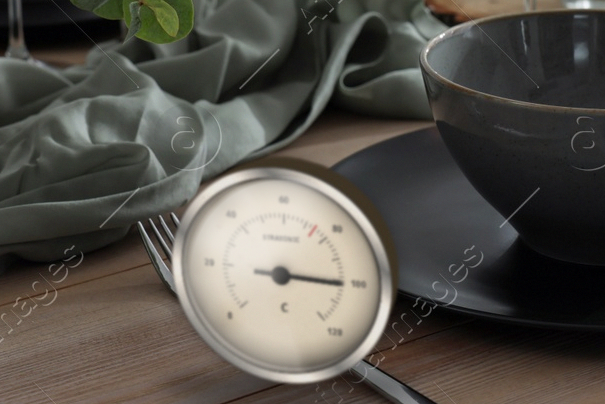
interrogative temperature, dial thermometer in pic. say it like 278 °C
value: 100 °C
